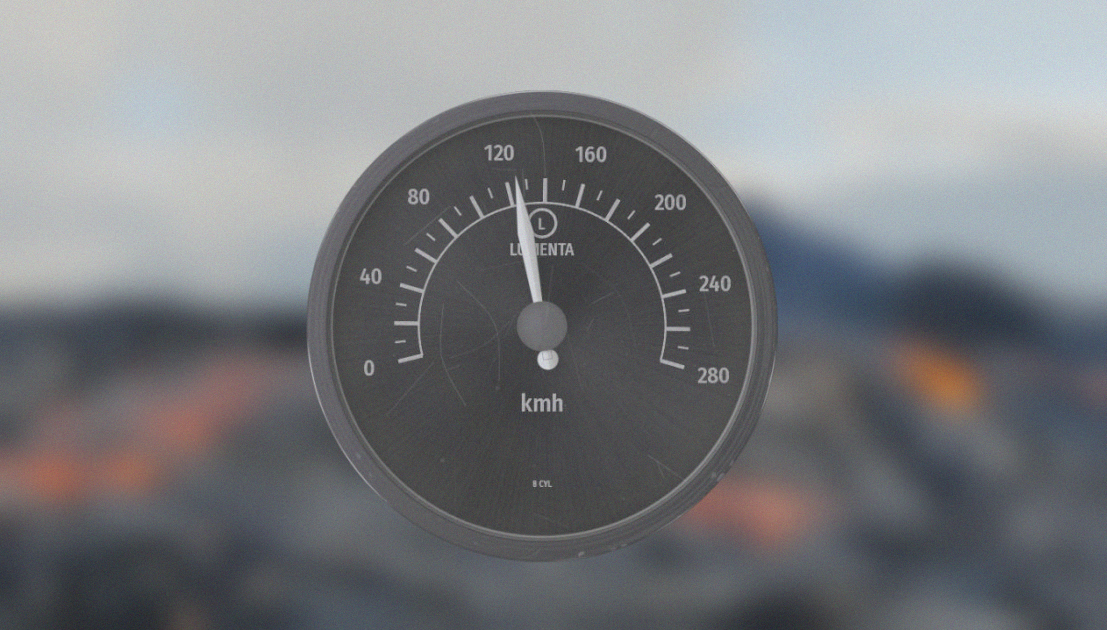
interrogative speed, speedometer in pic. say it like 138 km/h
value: 125 km/h
